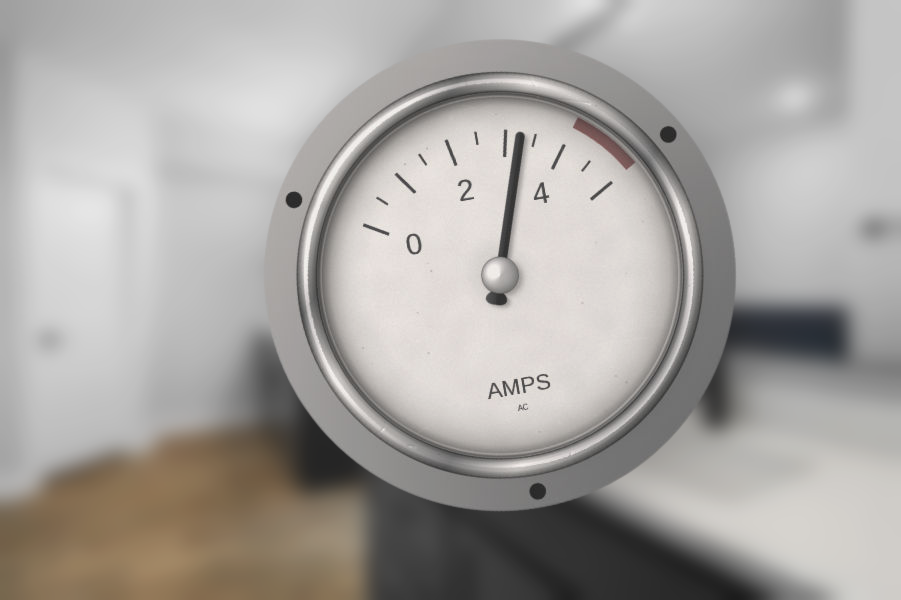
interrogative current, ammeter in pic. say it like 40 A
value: 3.25 A
